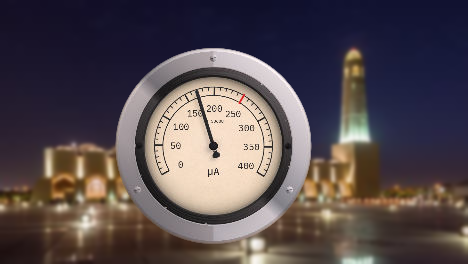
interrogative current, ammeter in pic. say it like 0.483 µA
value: 170 µA
